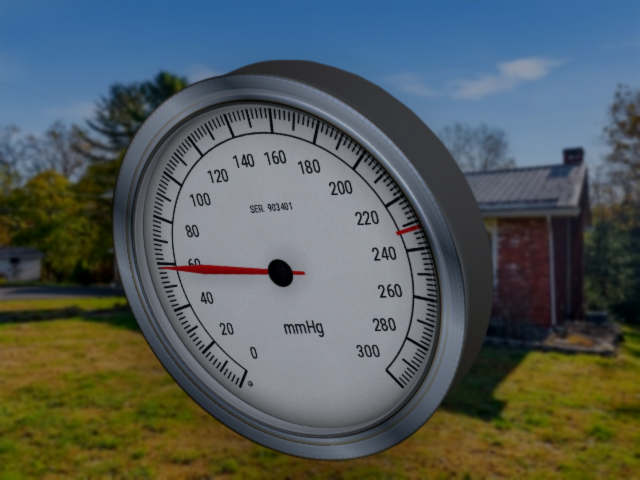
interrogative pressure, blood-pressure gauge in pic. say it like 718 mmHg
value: 60 mmHg
